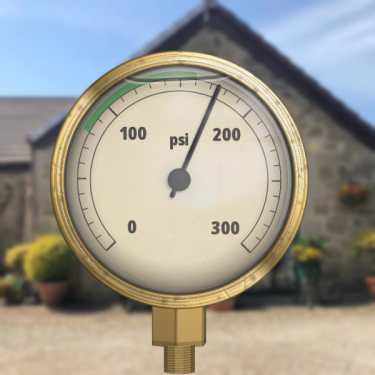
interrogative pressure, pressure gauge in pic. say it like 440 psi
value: 175 psi
